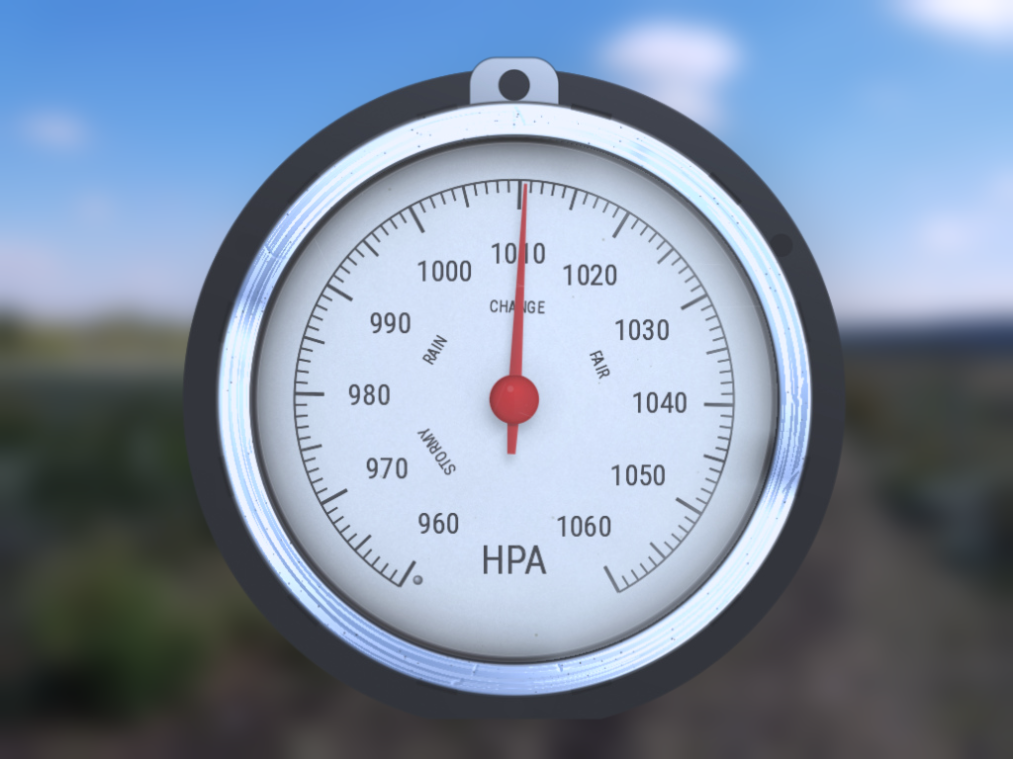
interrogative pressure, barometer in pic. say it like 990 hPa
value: 1010.5 hPa
